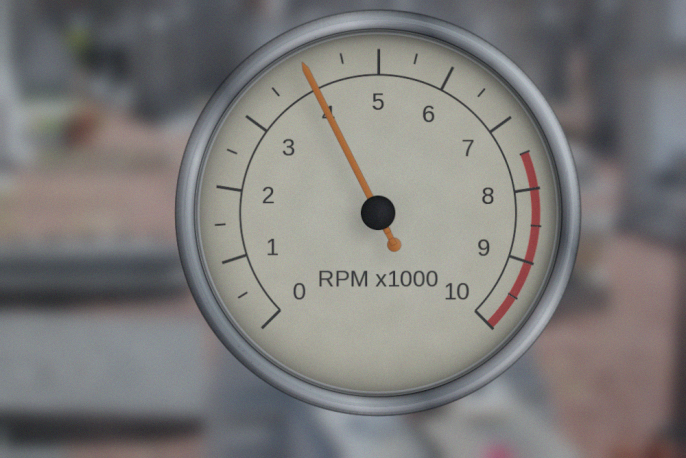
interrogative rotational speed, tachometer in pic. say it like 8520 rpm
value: 4000 rpm
